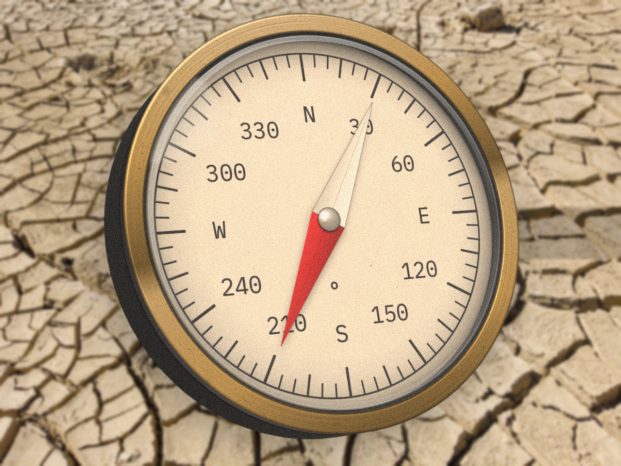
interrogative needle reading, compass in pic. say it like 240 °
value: 210 °
